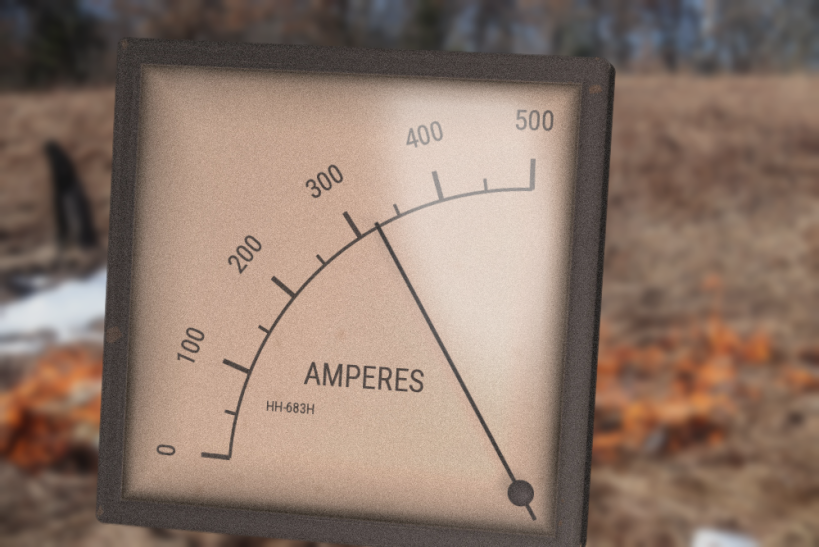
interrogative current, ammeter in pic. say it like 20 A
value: 325 A
